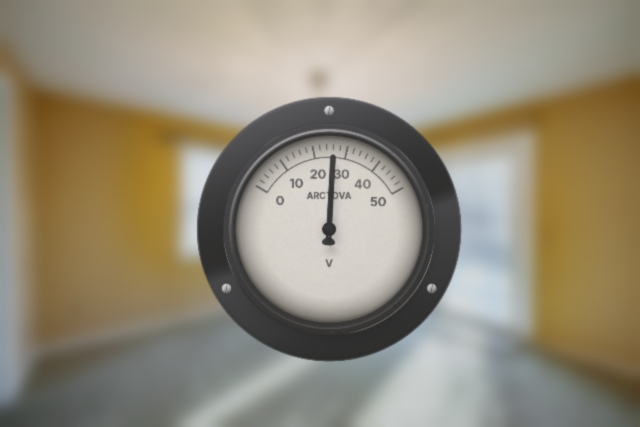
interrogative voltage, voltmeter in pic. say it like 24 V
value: 26 V
